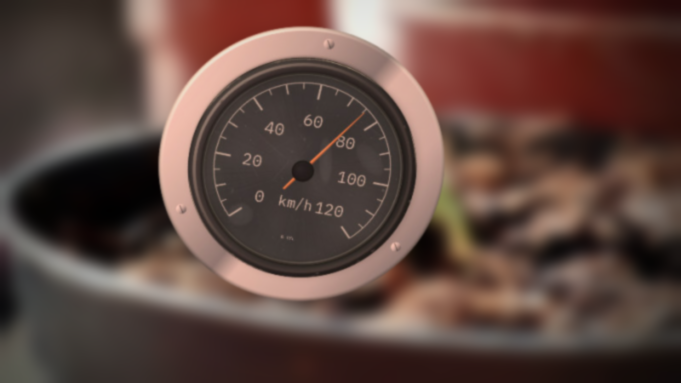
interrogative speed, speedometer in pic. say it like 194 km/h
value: 75 km/h
